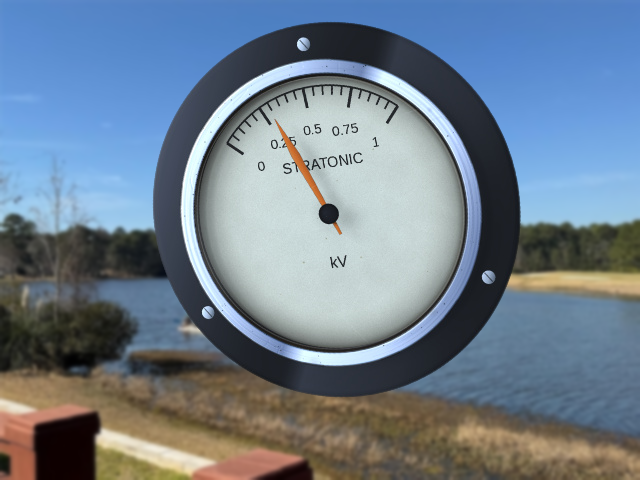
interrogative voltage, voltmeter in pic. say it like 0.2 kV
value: 0.3 kV
